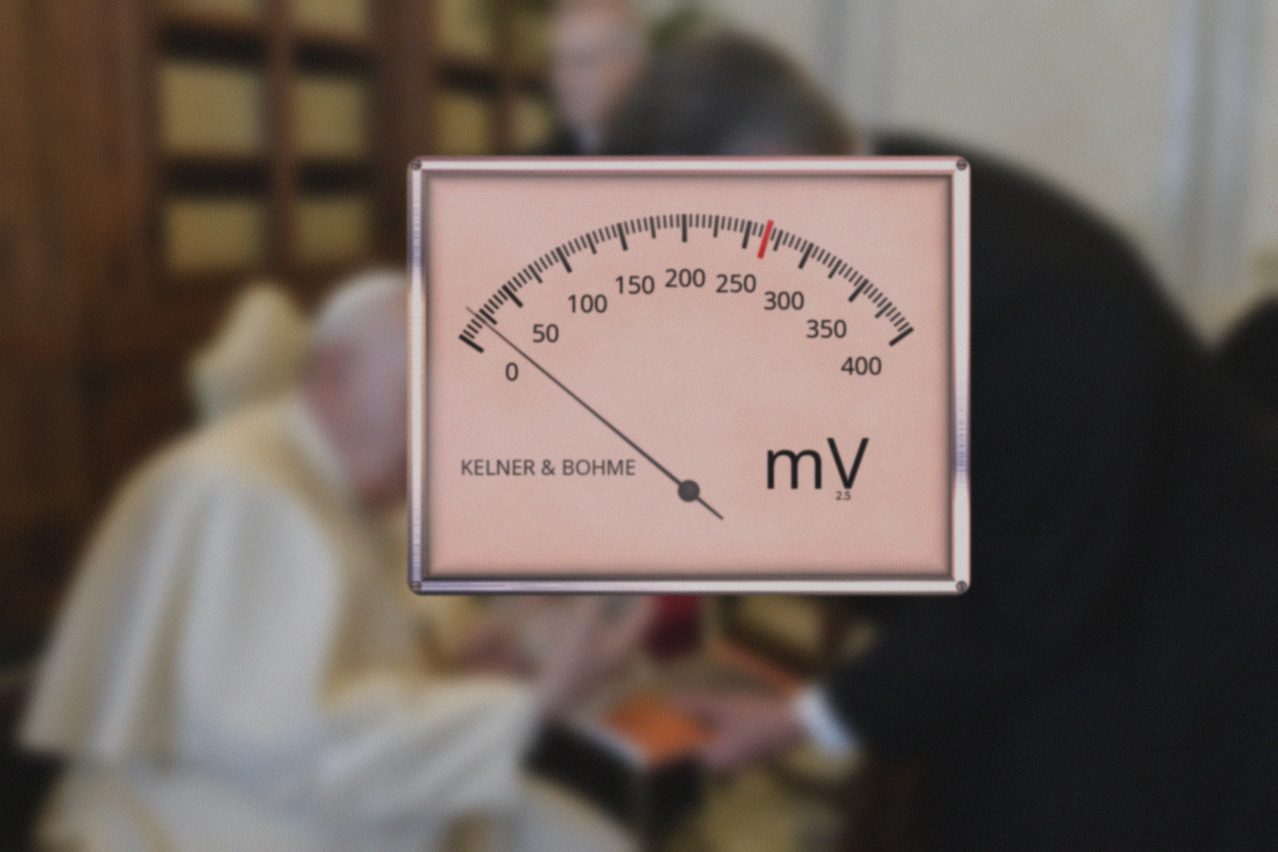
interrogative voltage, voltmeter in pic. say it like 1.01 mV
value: 20 mV
